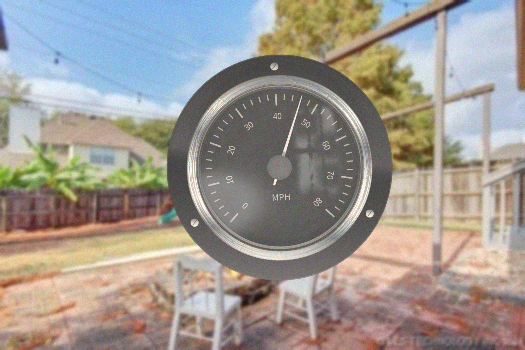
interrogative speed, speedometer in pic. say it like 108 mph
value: 46 mph
